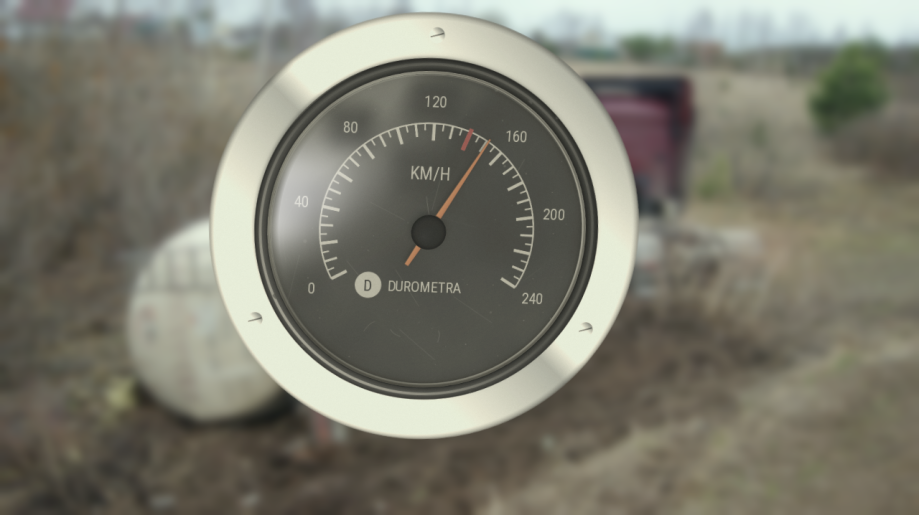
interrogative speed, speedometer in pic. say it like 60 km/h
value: 150 km/h
